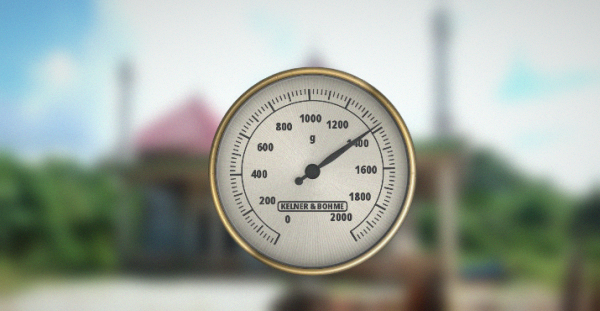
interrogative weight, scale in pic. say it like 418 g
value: 1380 g
